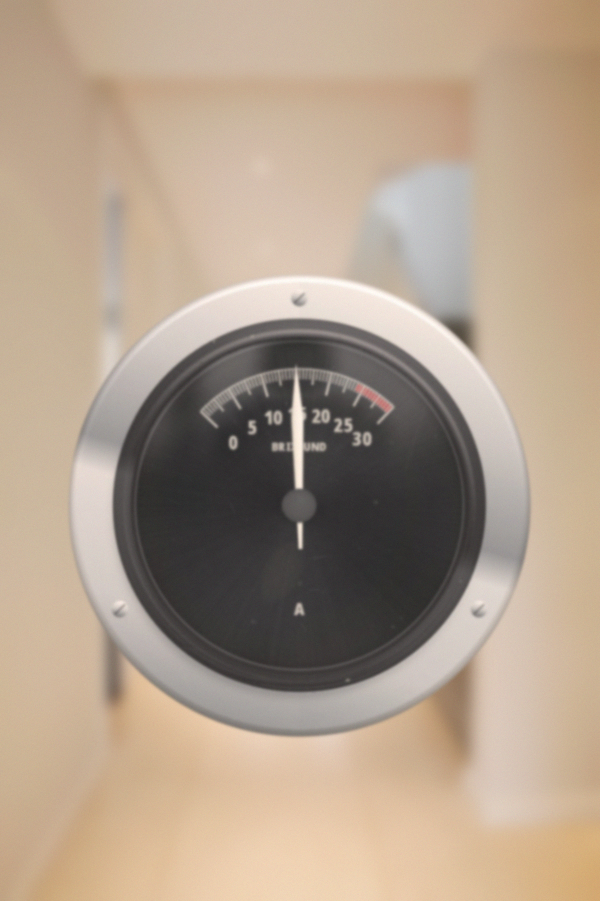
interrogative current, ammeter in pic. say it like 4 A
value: 15 A
